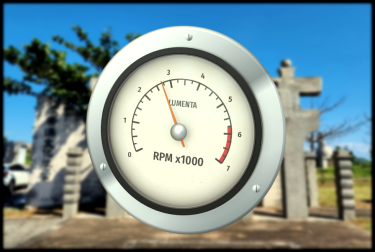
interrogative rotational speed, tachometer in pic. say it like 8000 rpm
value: 2750 rpm
